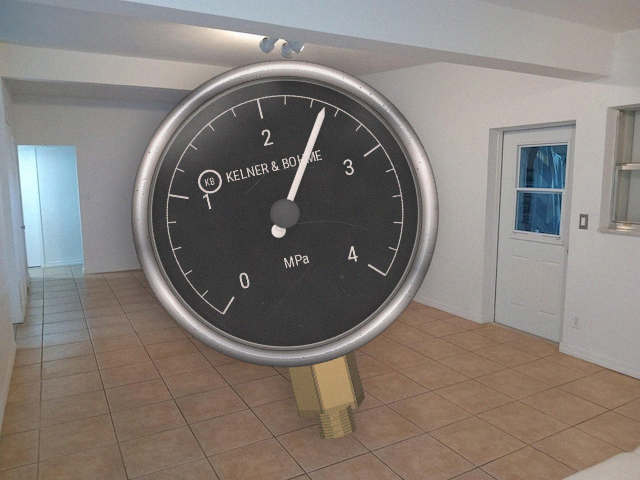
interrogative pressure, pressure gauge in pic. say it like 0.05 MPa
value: 2.5 MPa
